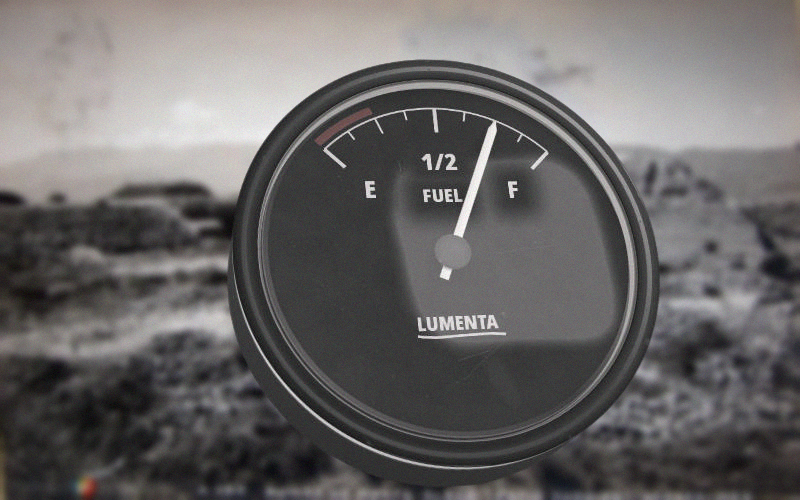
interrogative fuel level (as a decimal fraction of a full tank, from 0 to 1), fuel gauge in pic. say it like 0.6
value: 0.75
